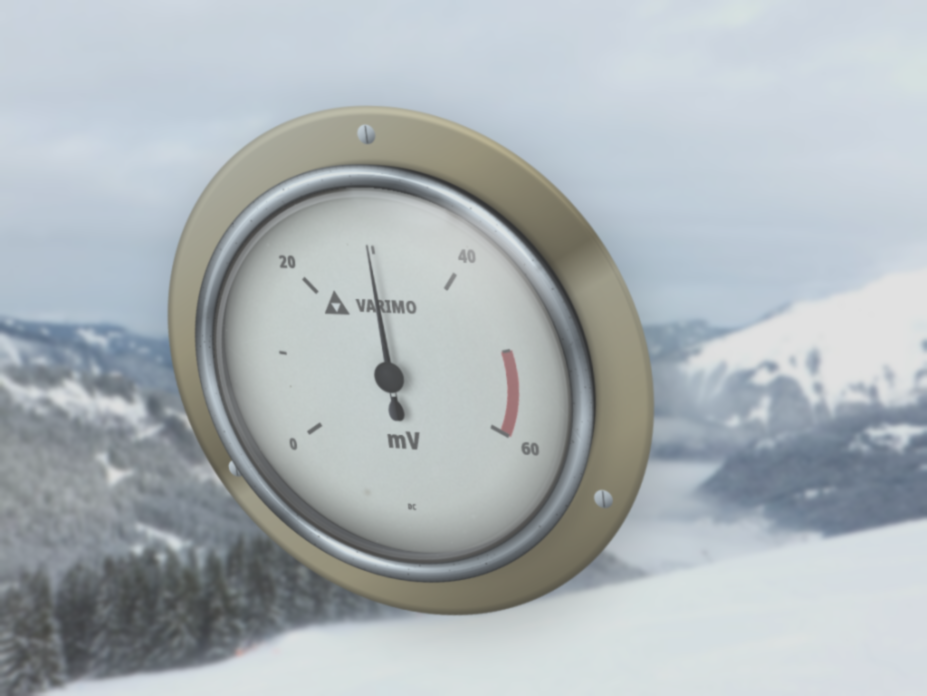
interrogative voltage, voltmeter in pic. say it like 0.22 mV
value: 30 mV
